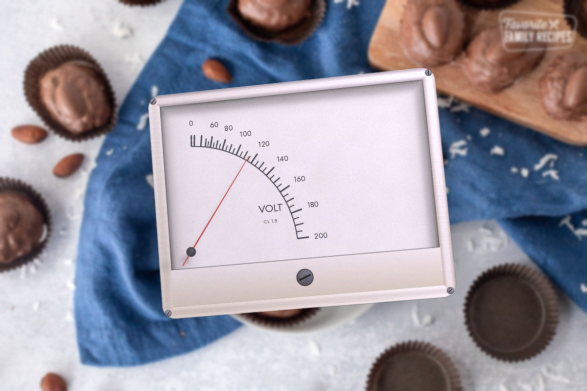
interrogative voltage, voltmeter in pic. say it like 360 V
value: 115 V
